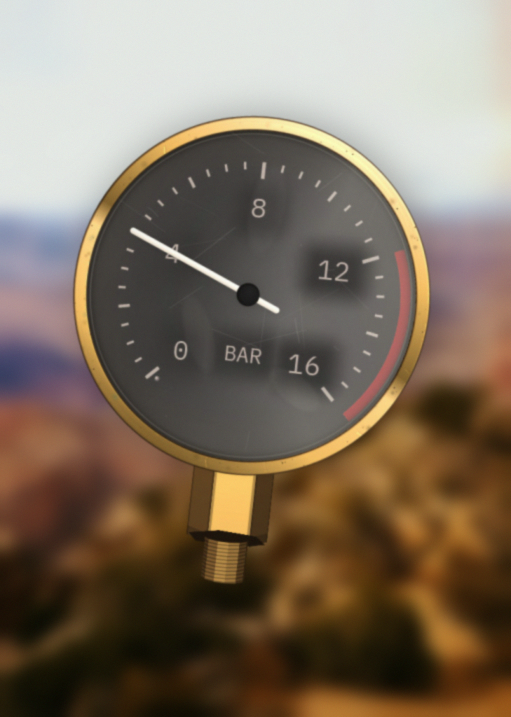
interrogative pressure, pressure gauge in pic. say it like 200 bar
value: 4 bar
